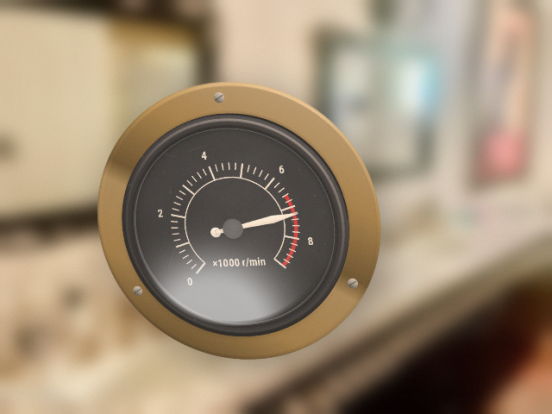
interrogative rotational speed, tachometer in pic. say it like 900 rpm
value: 7200 rpm
